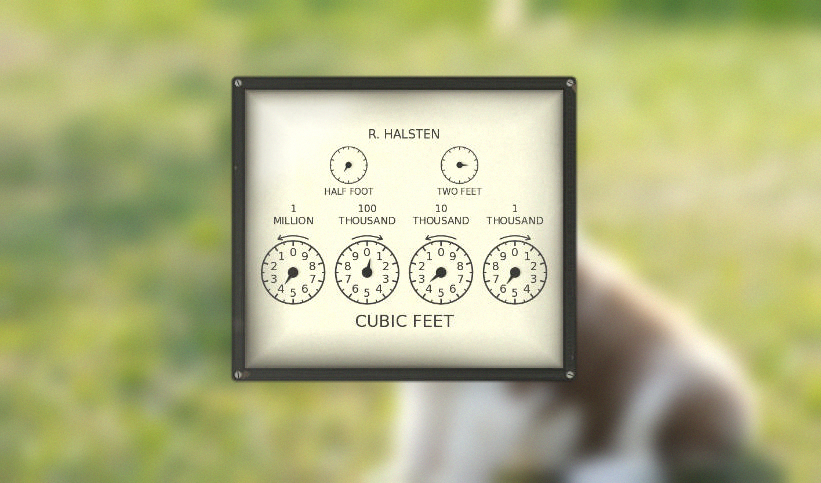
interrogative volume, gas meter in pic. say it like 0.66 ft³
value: 403600 ft³
